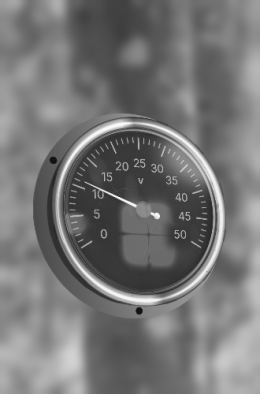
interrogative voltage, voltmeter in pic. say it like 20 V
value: 11 V
